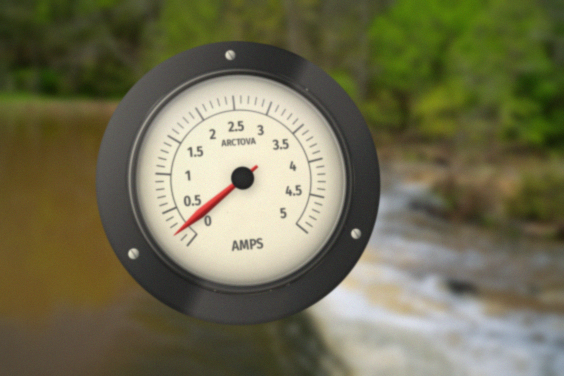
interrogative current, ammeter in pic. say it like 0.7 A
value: 0.2 A
